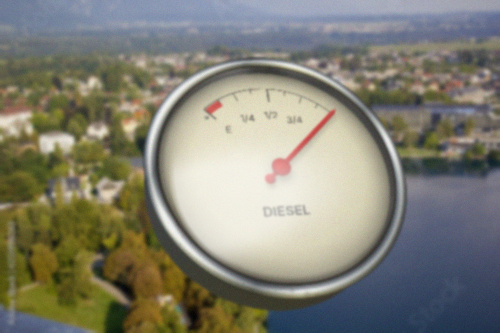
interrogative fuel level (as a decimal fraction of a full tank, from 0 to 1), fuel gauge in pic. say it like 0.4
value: 1
